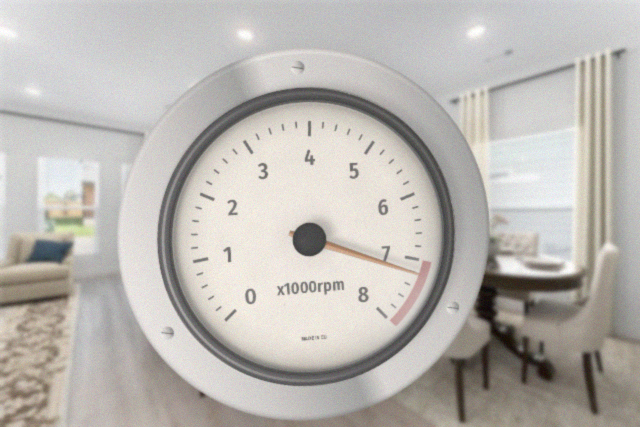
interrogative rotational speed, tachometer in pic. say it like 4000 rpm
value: 7200 rpm
